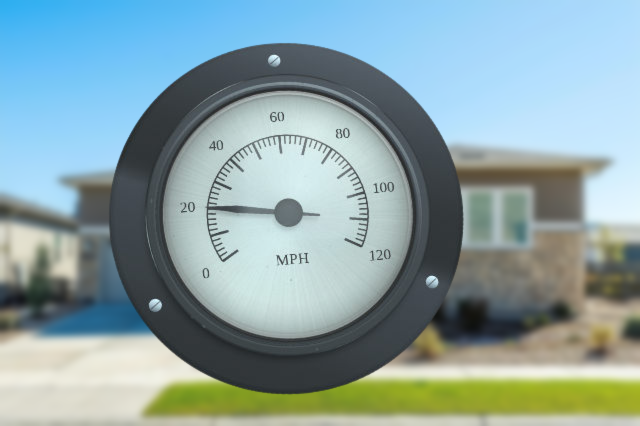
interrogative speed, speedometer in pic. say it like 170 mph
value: 20 mph
